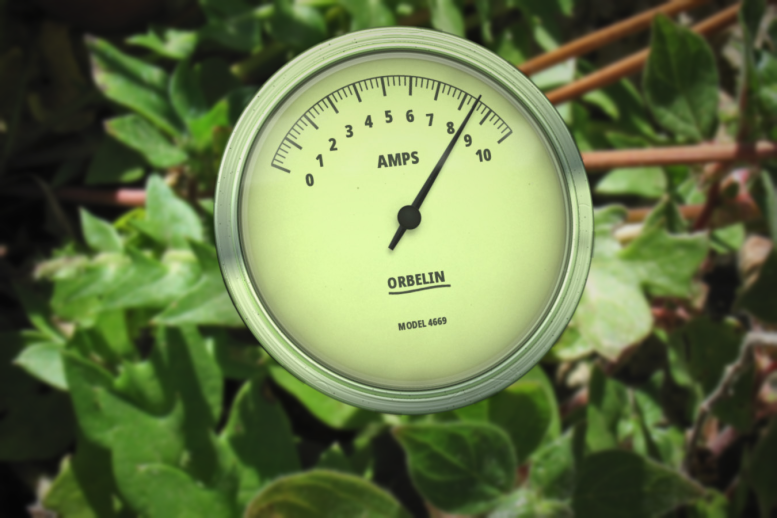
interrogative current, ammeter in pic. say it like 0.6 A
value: 8.4 A
